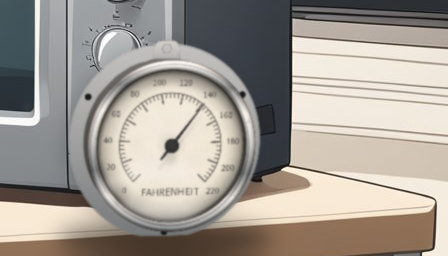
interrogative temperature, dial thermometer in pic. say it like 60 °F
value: 140 °F
